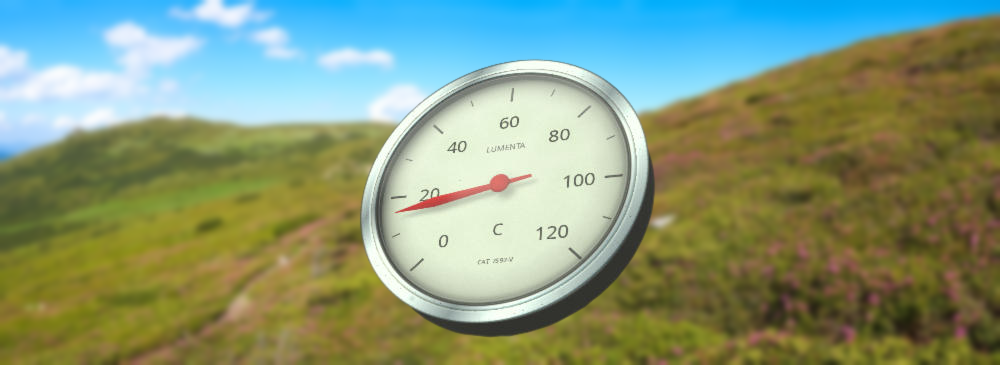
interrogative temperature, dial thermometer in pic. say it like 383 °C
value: 15 °C
